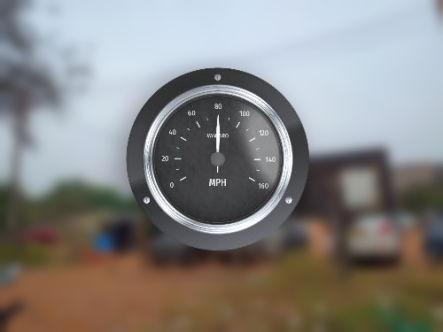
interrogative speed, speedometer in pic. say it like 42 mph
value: 80 mph
